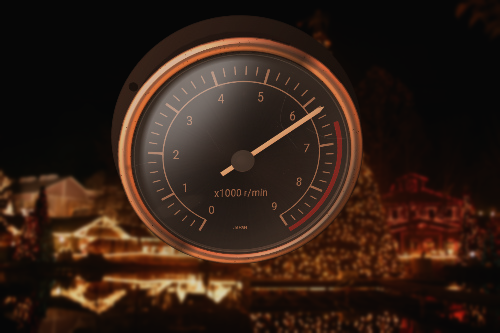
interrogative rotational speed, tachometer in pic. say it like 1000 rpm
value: 6200 rpm
